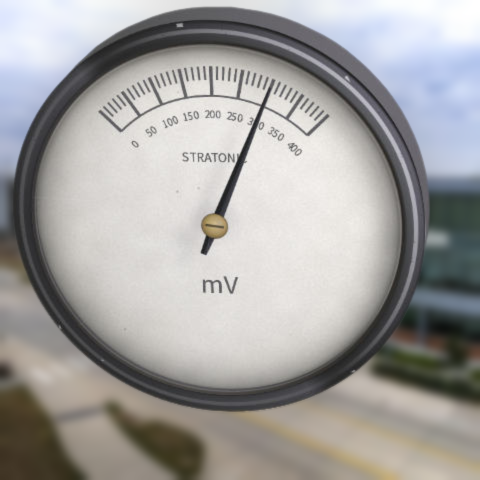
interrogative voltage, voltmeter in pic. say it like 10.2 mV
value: 300 mV
